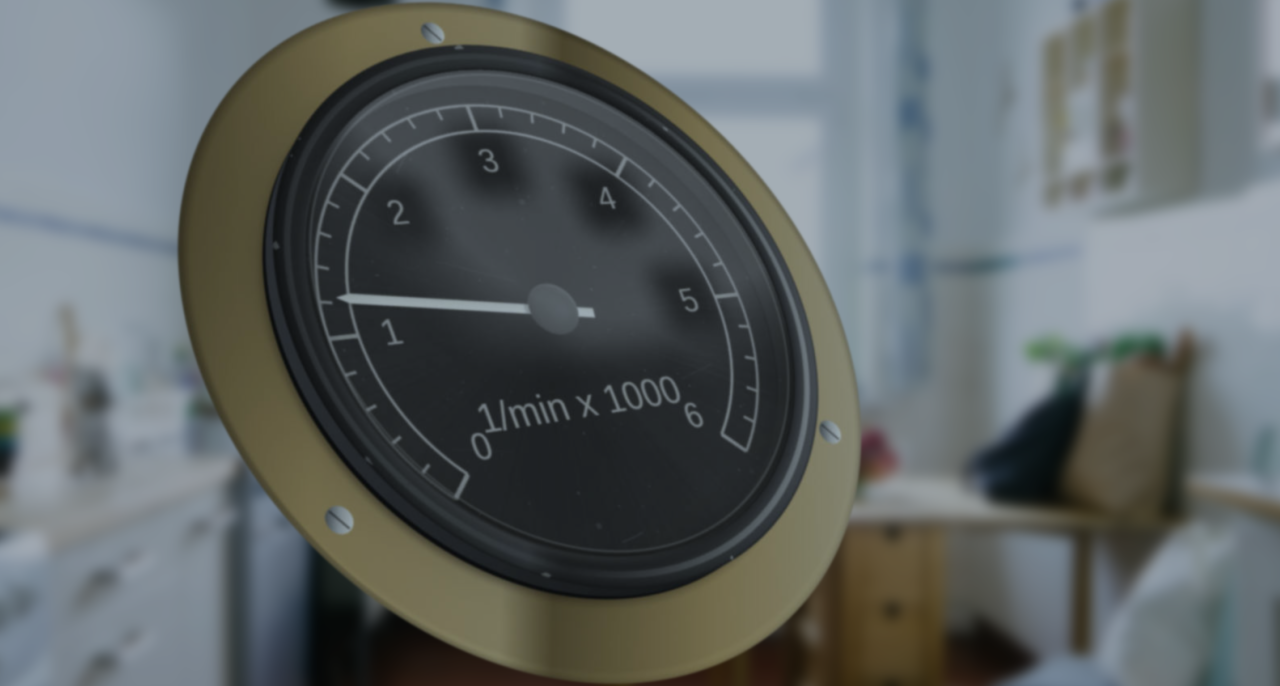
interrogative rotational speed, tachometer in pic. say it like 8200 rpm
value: 1200 rpm
